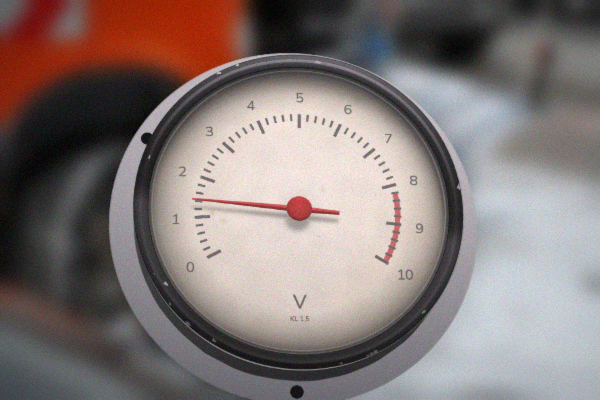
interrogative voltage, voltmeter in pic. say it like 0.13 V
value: 1.4 V
